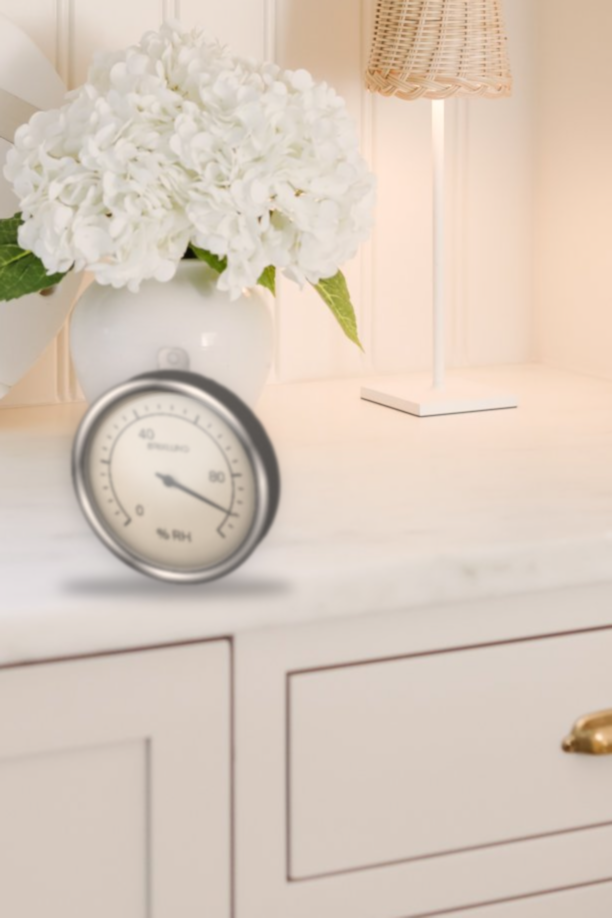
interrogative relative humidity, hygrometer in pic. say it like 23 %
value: 92 %
